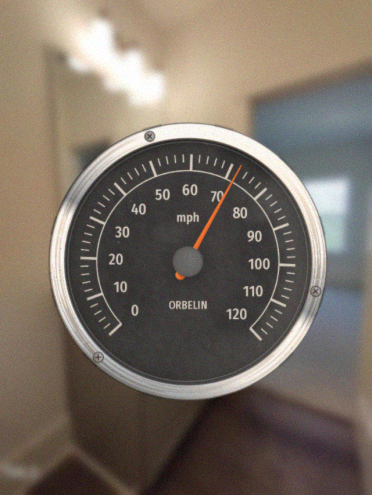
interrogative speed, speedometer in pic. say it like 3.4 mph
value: 72 mph
